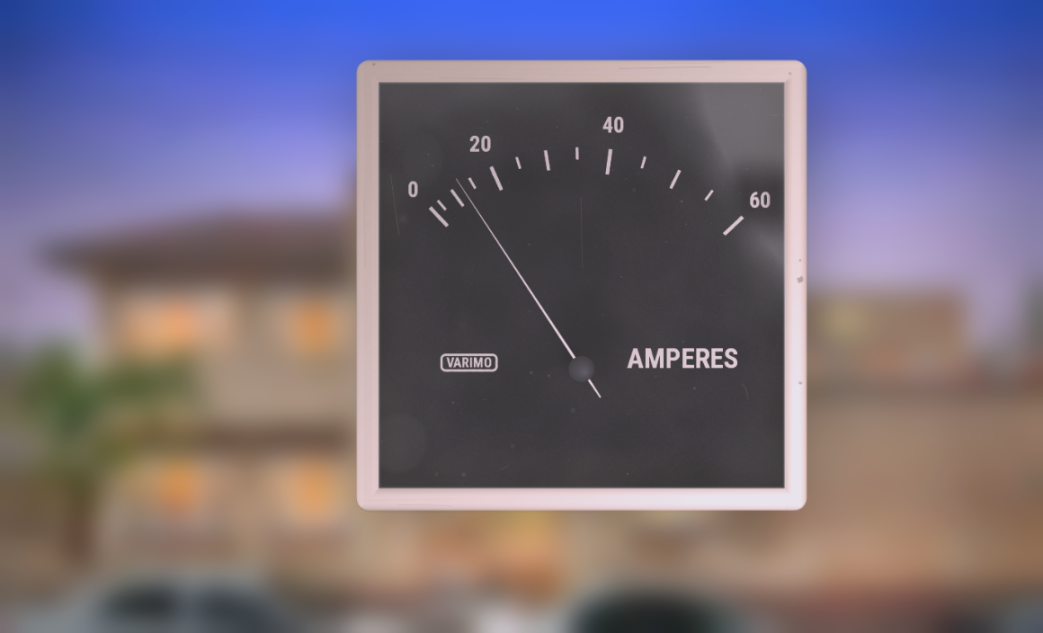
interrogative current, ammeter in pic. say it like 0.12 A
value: 12.5 A
